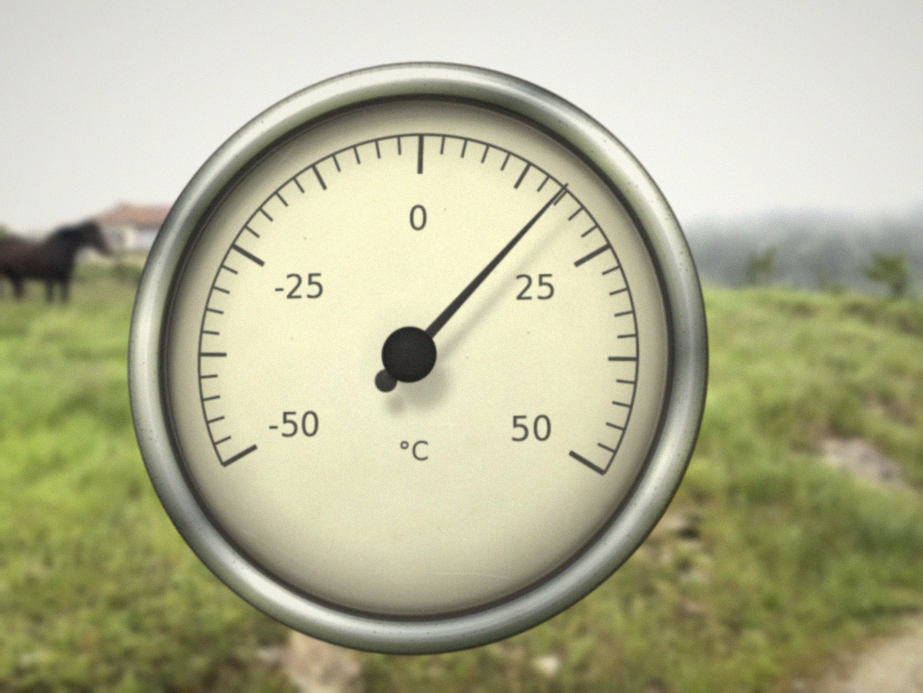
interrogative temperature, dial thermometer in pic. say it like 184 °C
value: 17.5 °C
